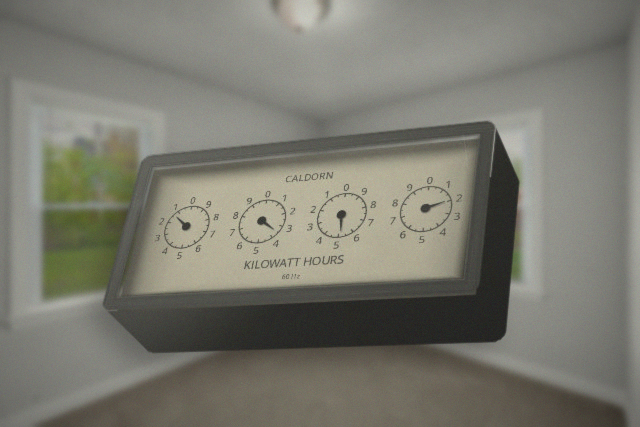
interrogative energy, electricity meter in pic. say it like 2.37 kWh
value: 1352 kWh
